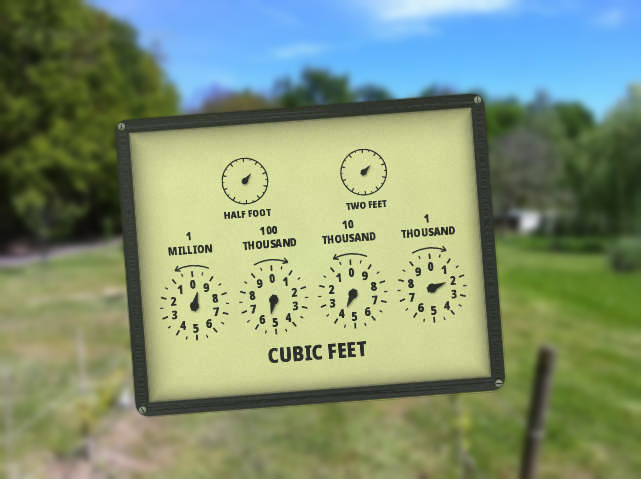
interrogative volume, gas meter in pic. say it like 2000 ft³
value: 954200 ft³
